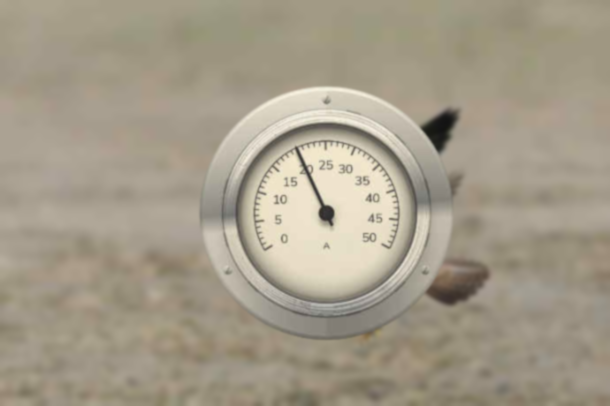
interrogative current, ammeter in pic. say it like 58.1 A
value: 20 A
